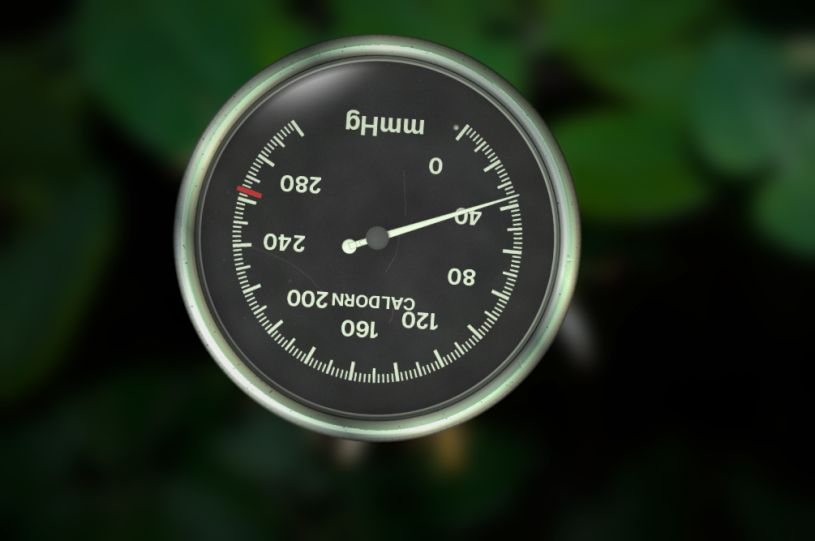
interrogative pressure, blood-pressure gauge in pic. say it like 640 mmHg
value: 36 mmHg
